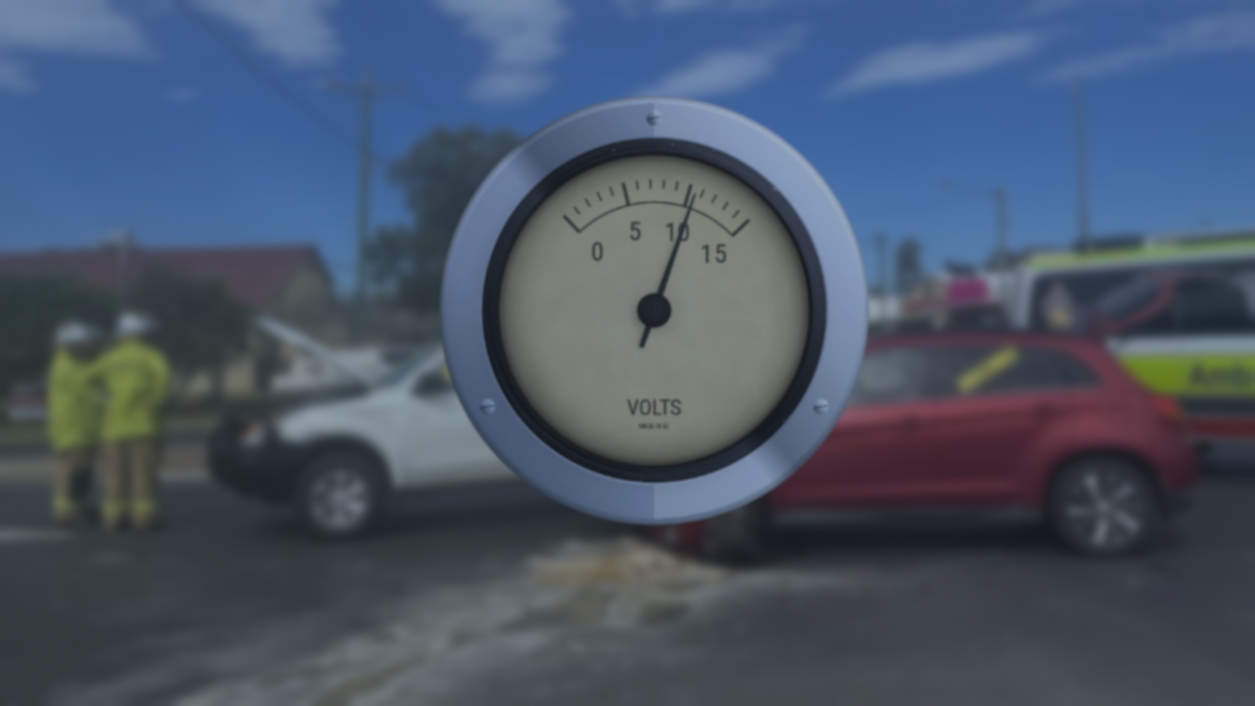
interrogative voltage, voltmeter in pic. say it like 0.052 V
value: 10.5 V
